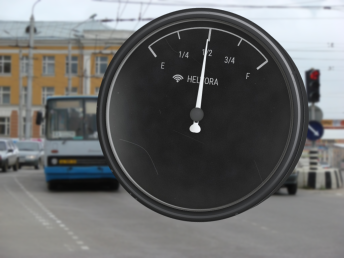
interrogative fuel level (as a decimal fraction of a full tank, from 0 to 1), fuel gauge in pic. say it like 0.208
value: 0.5
